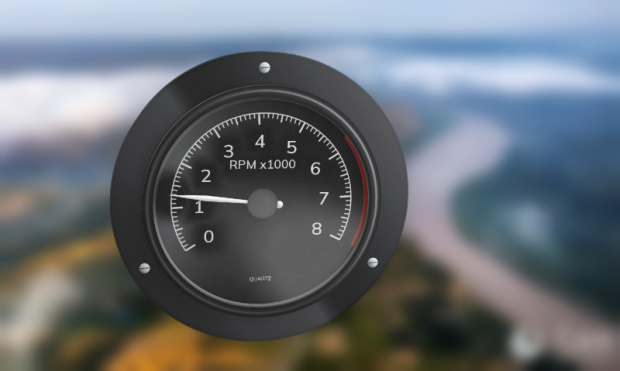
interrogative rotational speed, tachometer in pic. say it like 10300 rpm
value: 1300 rpm
